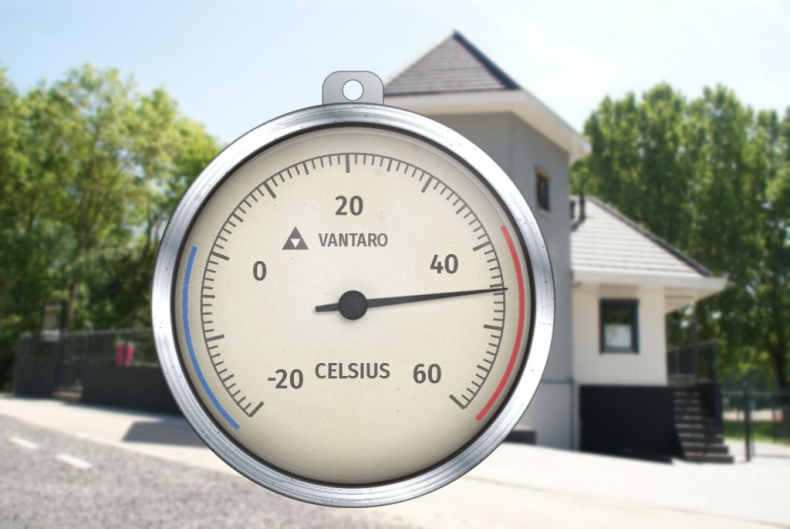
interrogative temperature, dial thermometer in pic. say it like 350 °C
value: 45.5 °C
